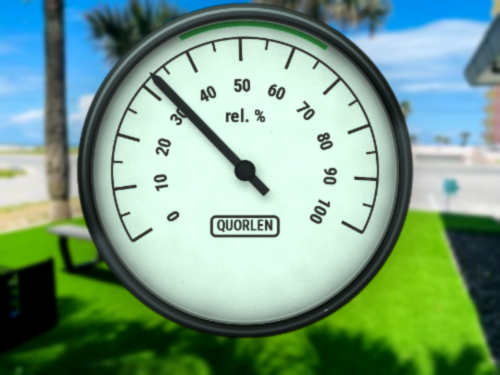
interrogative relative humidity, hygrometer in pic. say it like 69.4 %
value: 32.5 %
